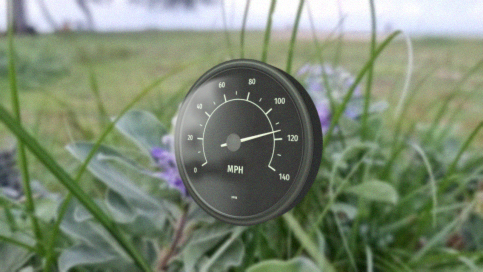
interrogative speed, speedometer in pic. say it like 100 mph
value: 115 mph
